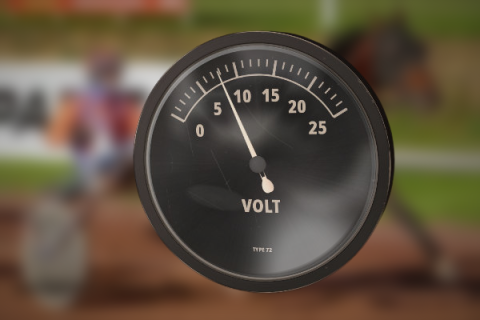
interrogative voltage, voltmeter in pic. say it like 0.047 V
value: 8 V
